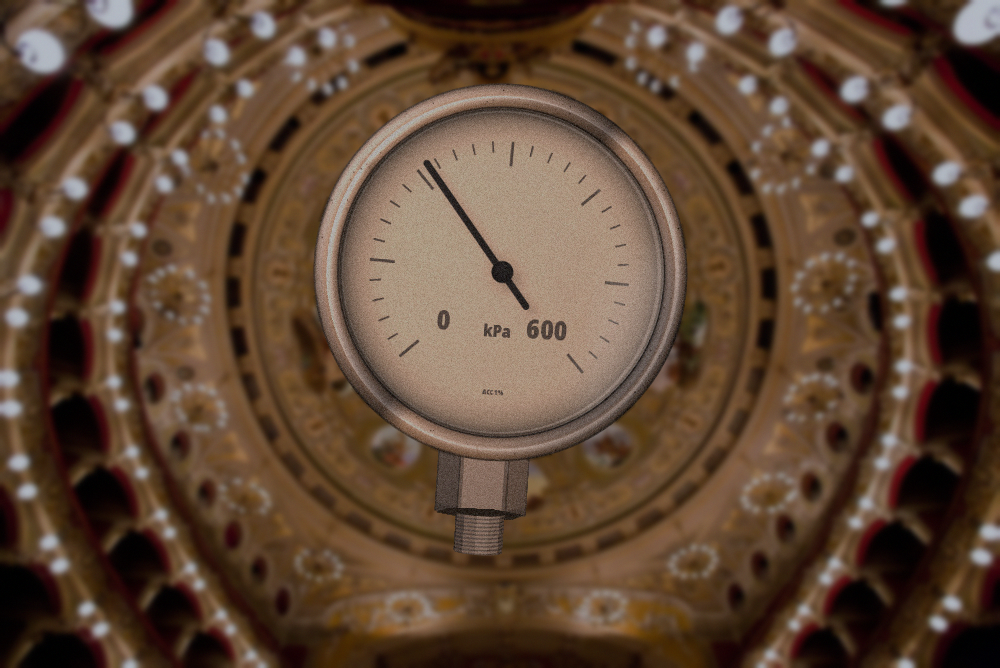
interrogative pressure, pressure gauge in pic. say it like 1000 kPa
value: 210 kPa
